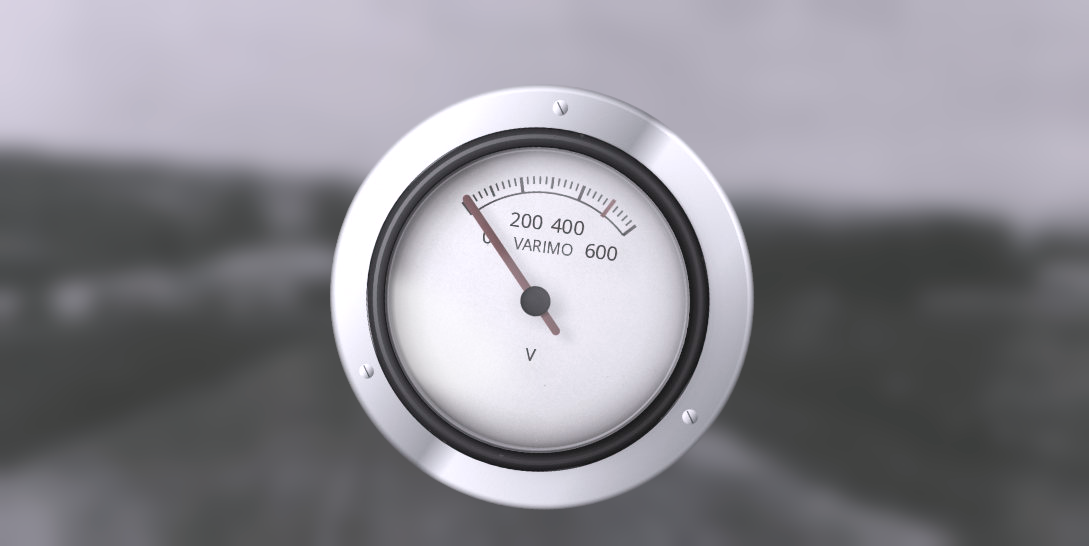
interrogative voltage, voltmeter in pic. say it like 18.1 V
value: 20 V
